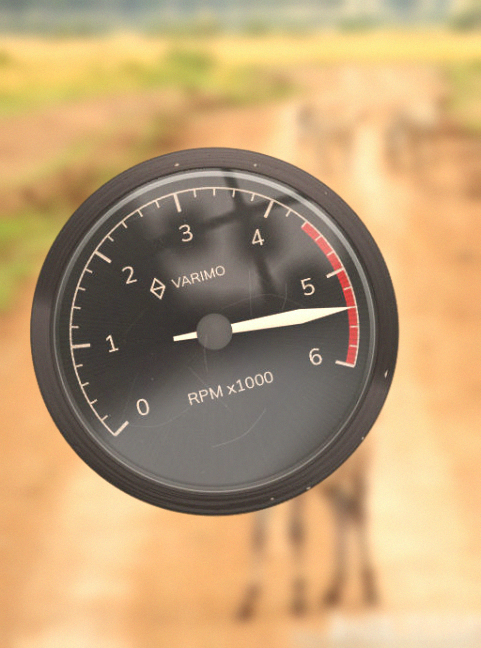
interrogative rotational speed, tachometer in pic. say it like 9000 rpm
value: 5400 rpm
